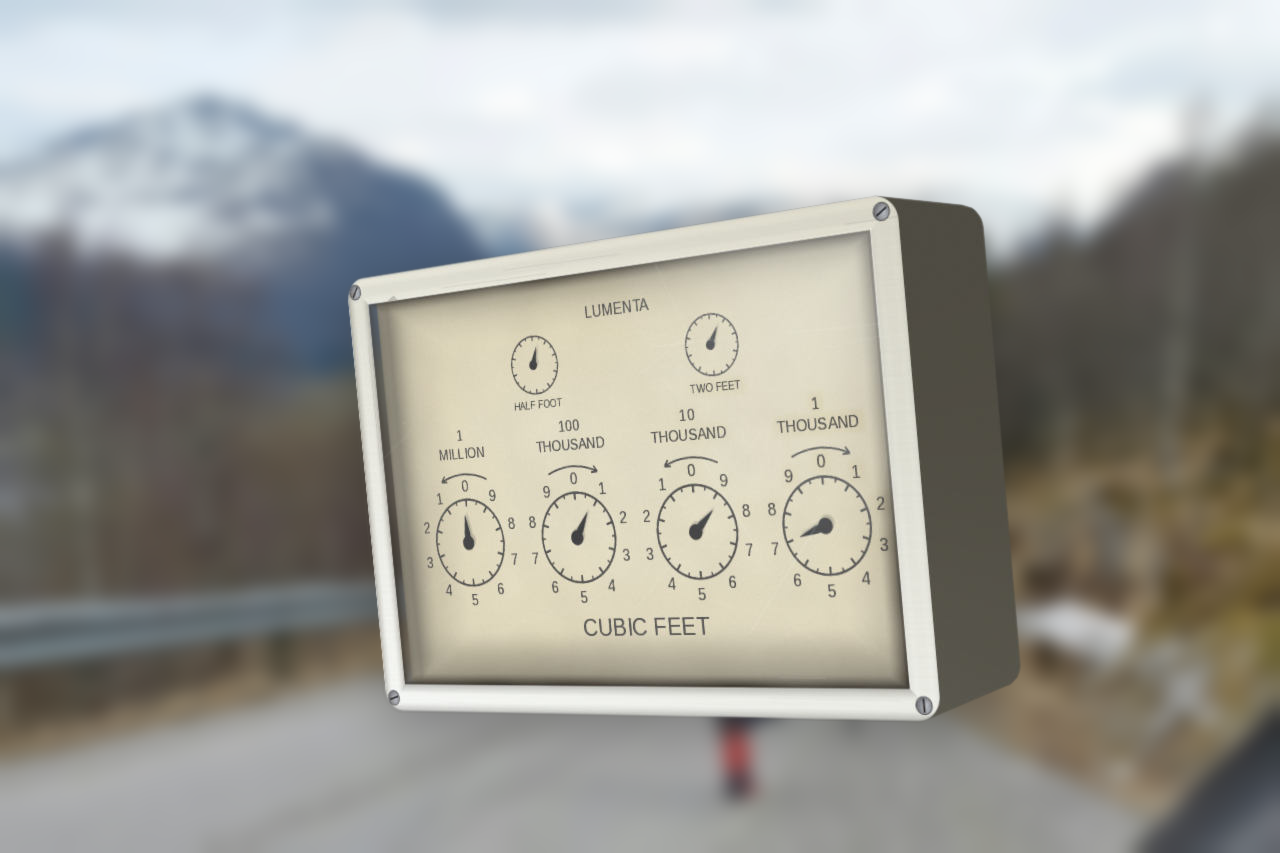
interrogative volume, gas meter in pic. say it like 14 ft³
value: 8700 ft³
